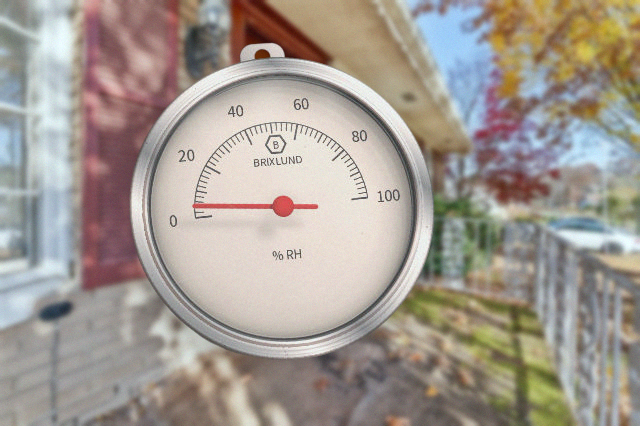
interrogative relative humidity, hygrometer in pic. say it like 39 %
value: 4 %
